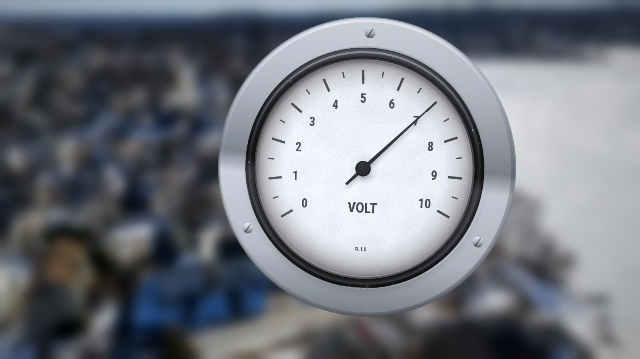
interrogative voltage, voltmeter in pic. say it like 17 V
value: 7 V
